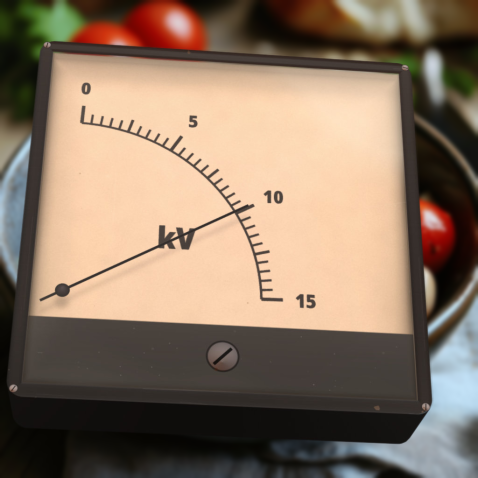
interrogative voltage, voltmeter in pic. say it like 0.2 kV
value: 10 kV
